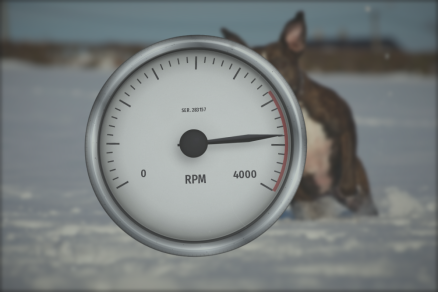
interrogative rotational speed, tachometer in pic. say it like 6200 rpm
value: 3400 rpm
